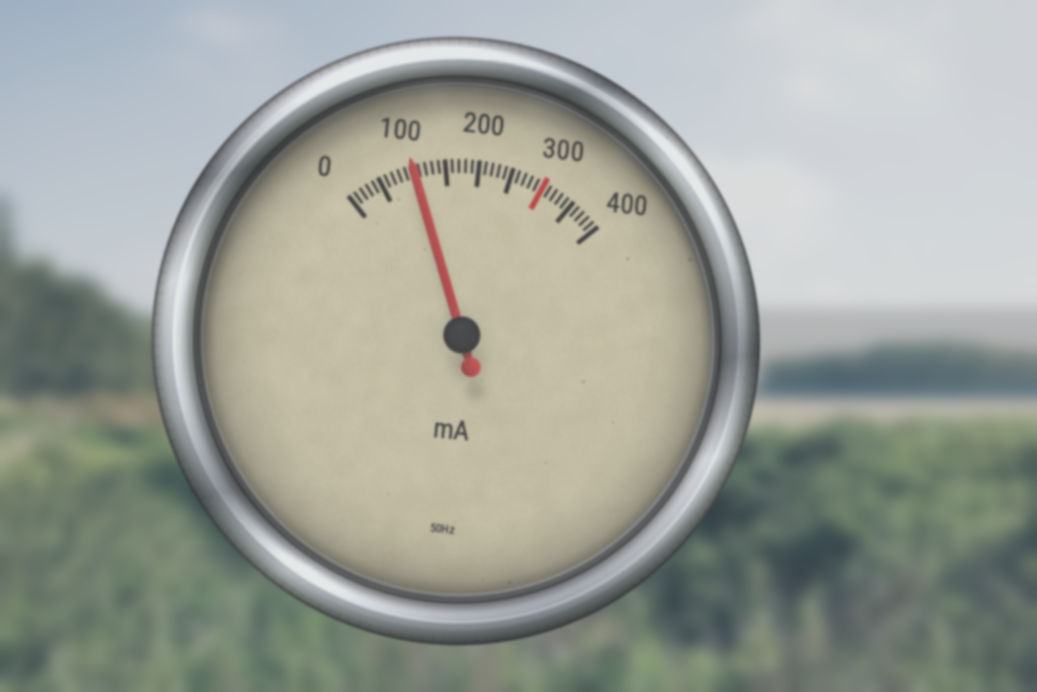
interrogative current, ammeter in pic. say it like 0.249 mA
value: 100 mA
